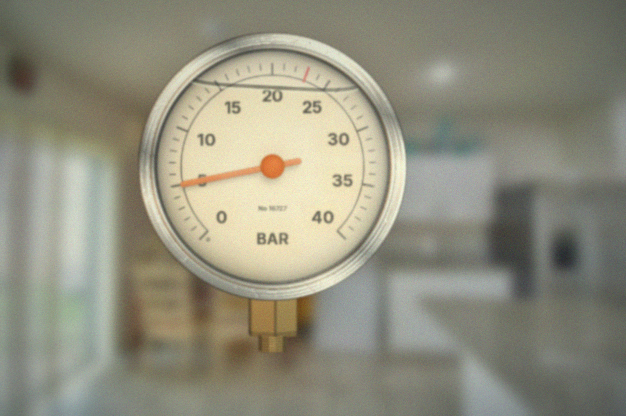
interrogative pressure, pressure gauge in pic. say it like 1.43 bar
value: 5 bar
